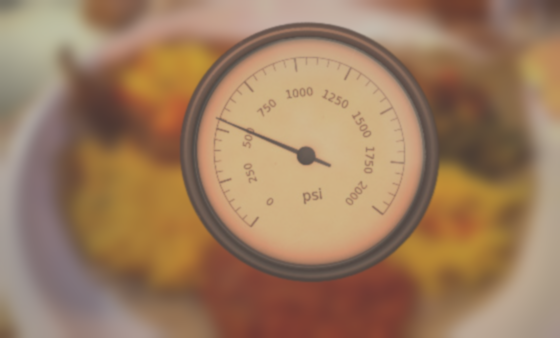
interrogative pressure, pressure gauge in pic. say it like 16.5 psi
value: 550 psi
